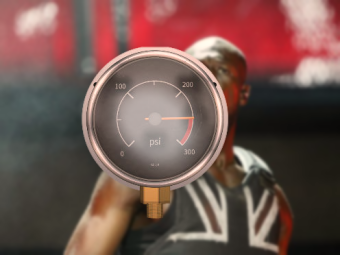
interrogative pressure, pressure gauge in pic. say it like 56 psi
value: 250 psi
